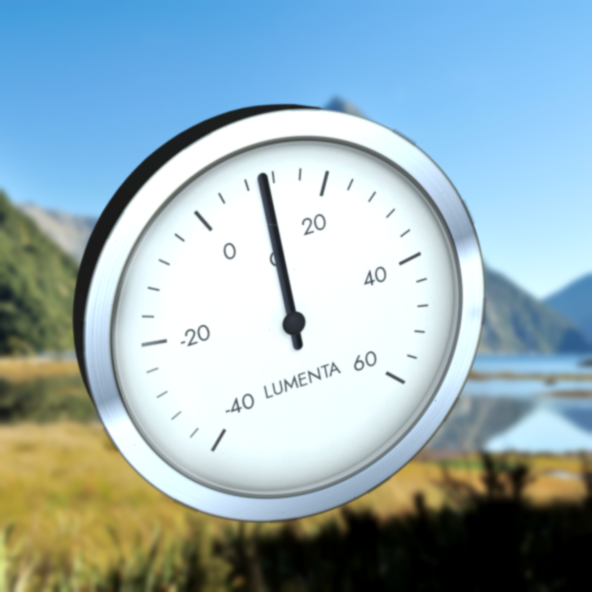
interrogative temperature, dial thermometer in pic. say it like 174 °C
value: 10 °C
